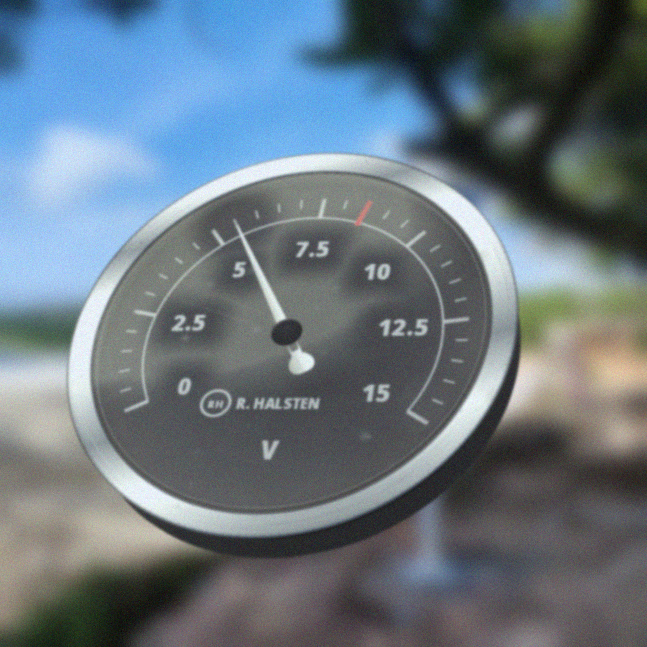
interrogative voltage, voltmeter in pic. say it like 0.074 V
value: 5.5 V
